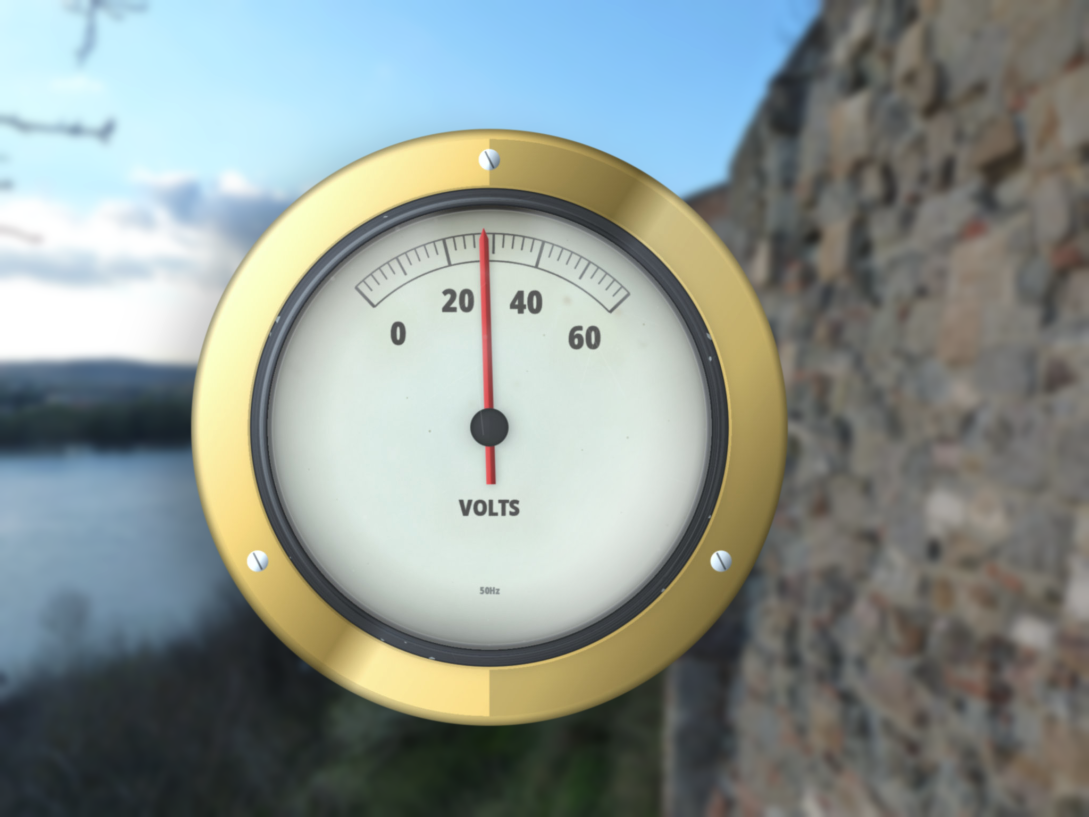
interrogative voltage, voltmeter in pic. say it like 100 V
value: 28 V
